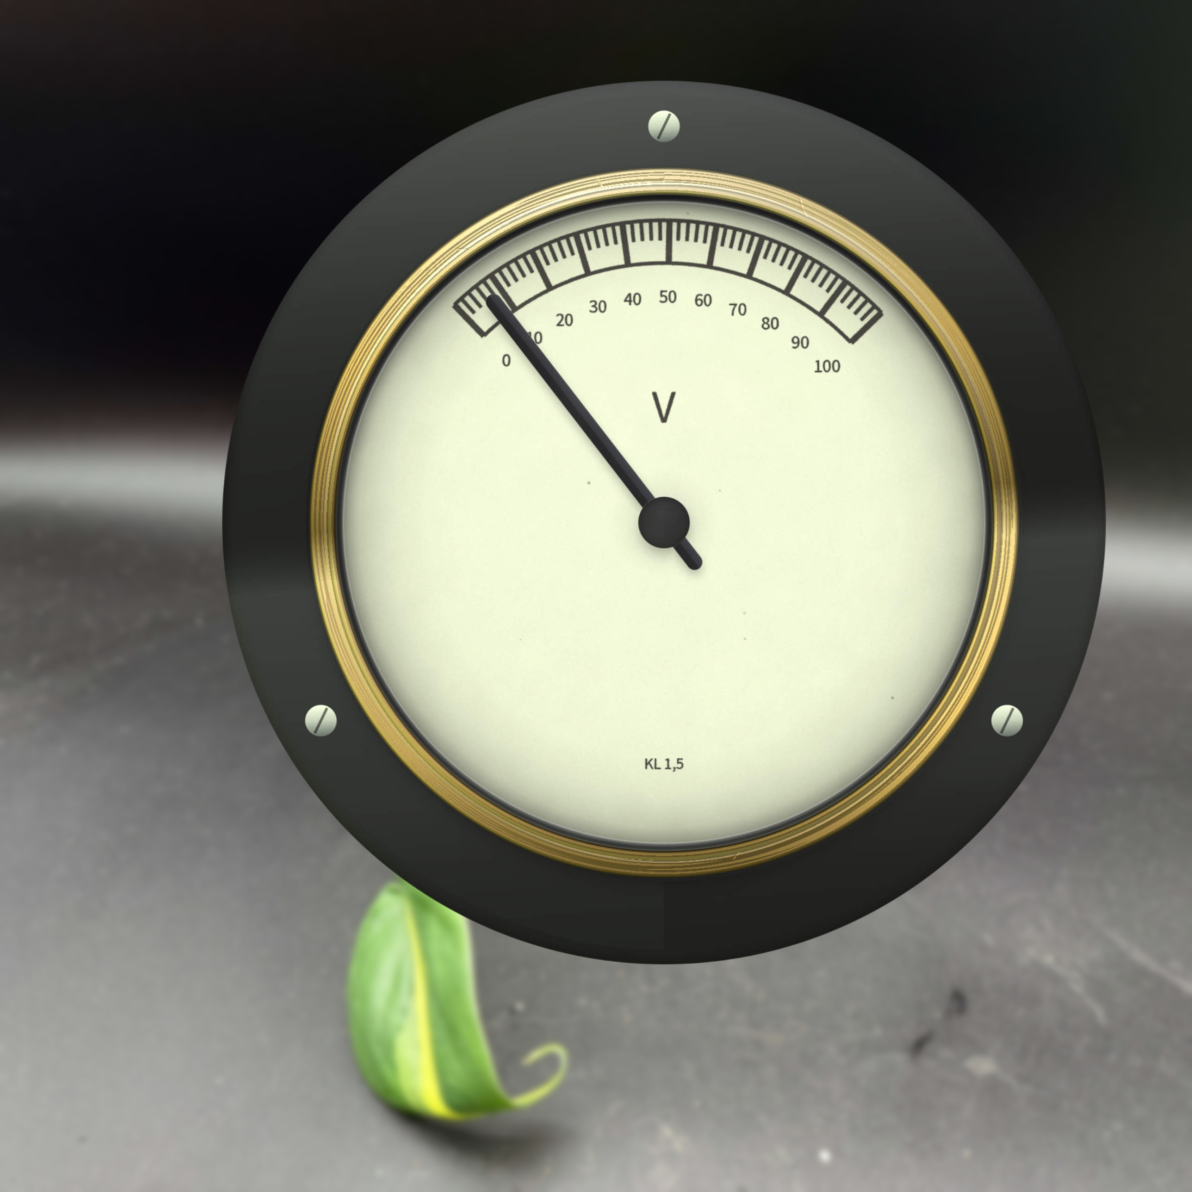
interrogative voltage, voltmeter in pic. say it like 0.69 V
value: 7 V
